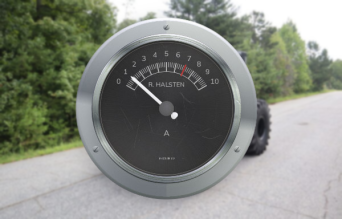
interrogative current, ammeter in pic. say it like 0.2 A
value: 1 A
